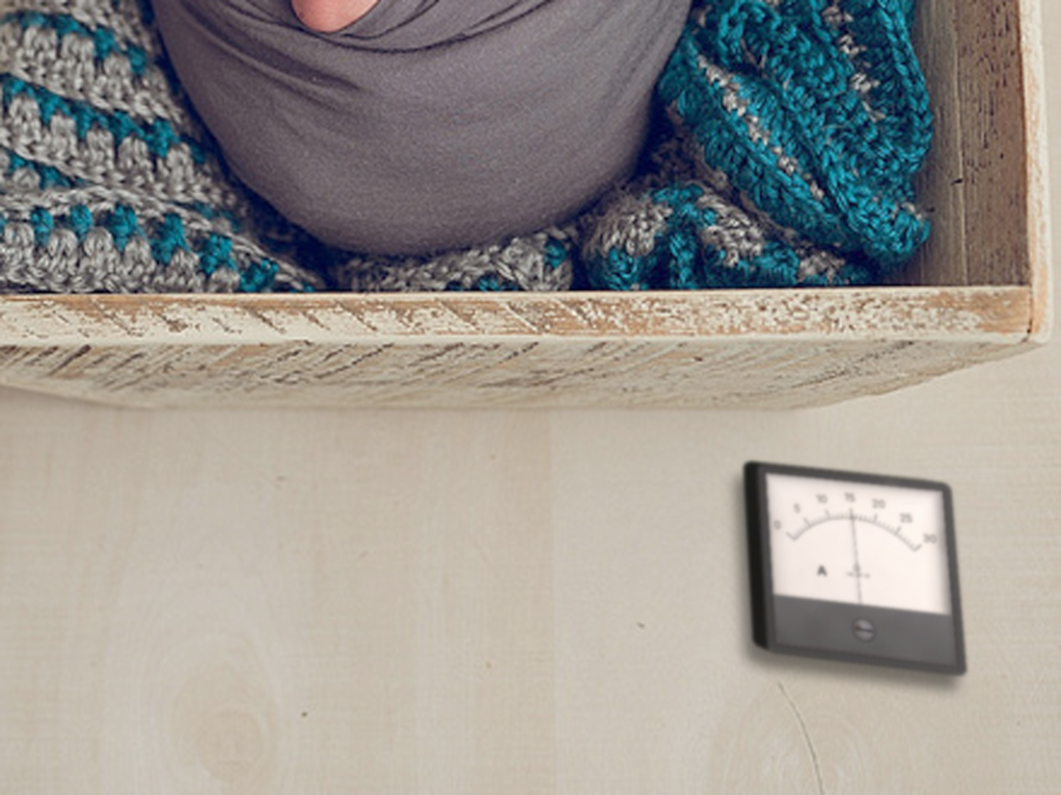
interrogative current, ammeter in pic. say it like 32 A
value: 15 A
